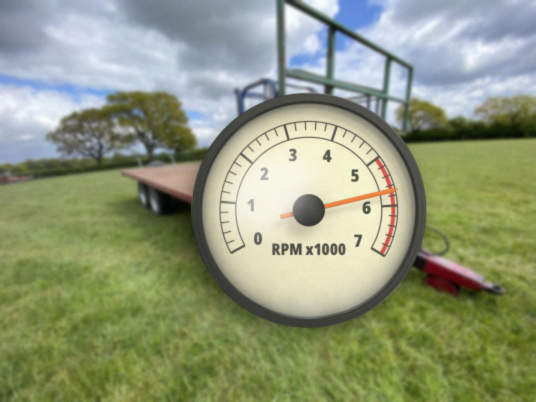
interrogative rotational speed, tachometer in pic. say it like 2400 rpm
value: 5700 rpm
